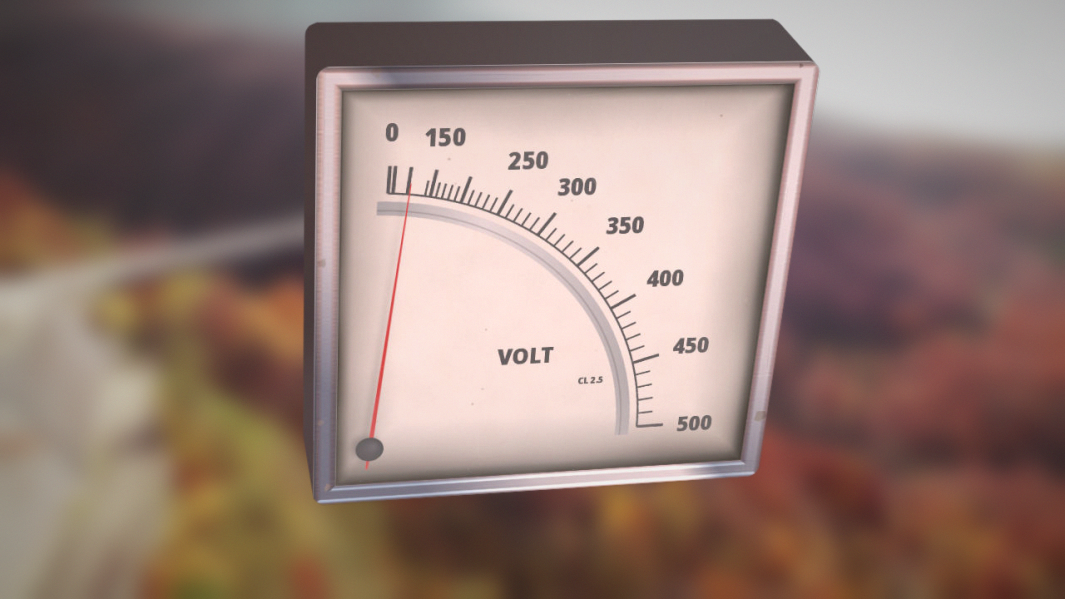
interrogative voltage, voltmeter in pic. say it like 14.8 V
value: 100 V
